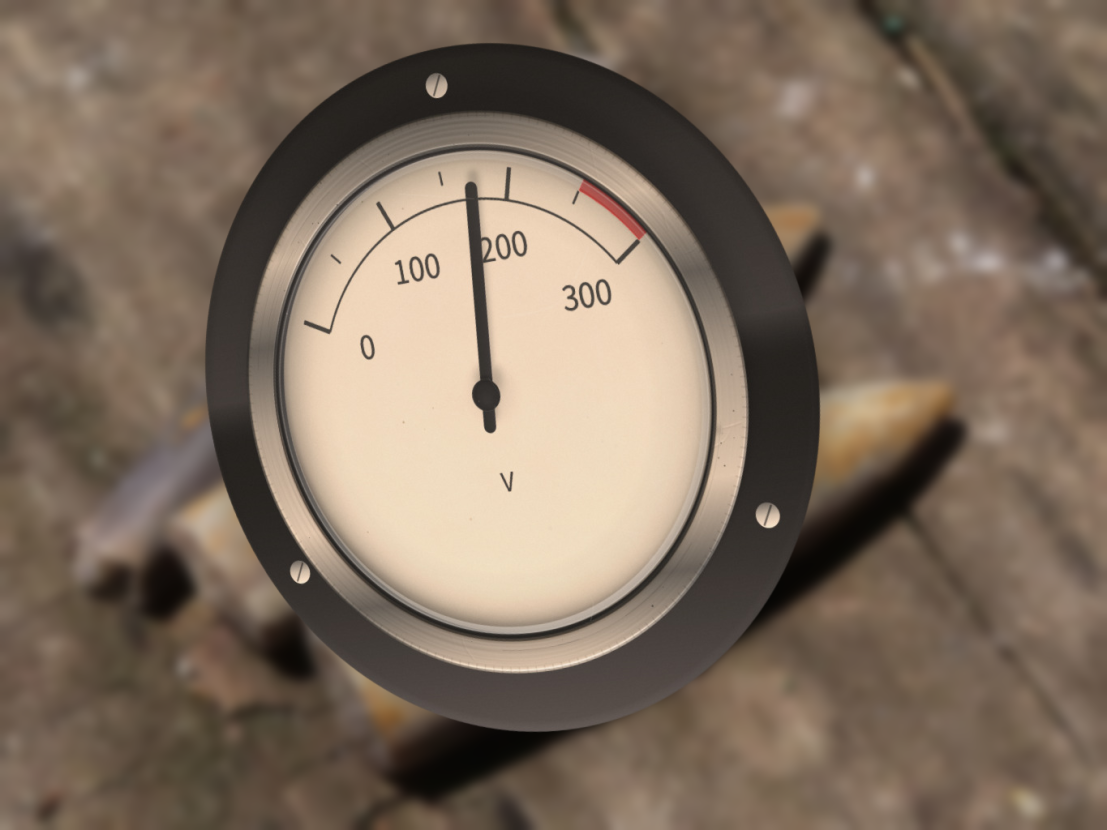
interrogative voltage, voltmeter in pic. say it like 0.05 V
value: 175 V
